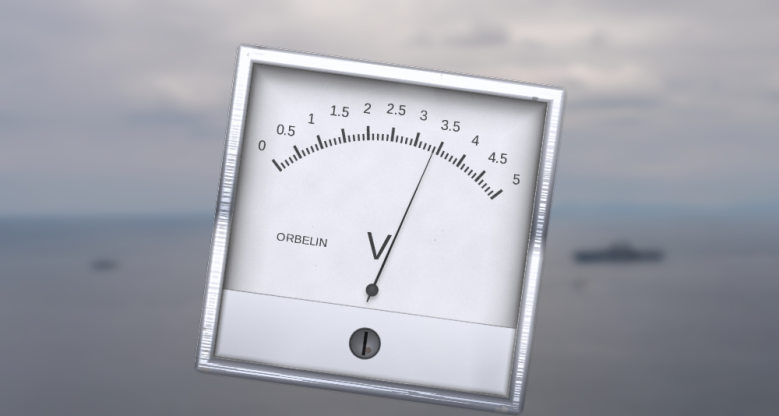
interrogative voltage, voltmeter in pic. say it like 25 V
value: 3.4 V
